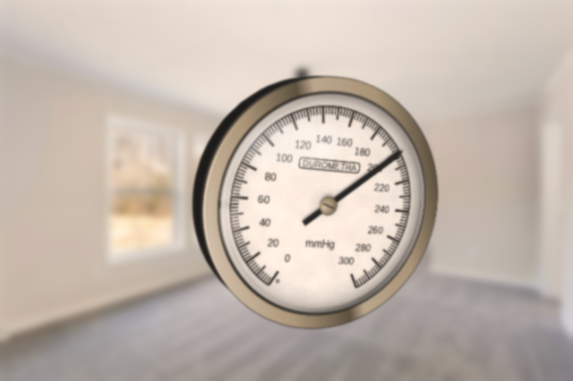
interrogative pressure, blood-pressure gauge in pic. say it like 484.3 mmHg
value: 200 mmHg
